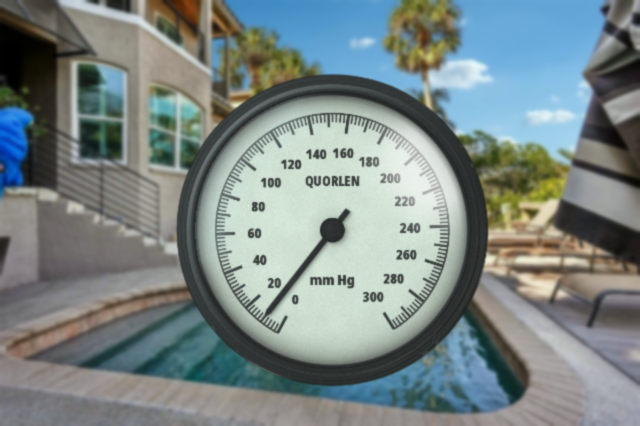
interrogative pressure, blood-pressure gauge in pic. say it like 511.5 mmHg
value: 10 mmHg
